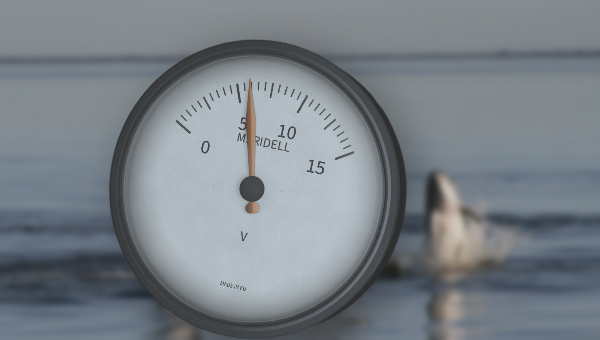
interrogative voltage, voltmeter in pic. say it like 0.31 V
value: 6 V
